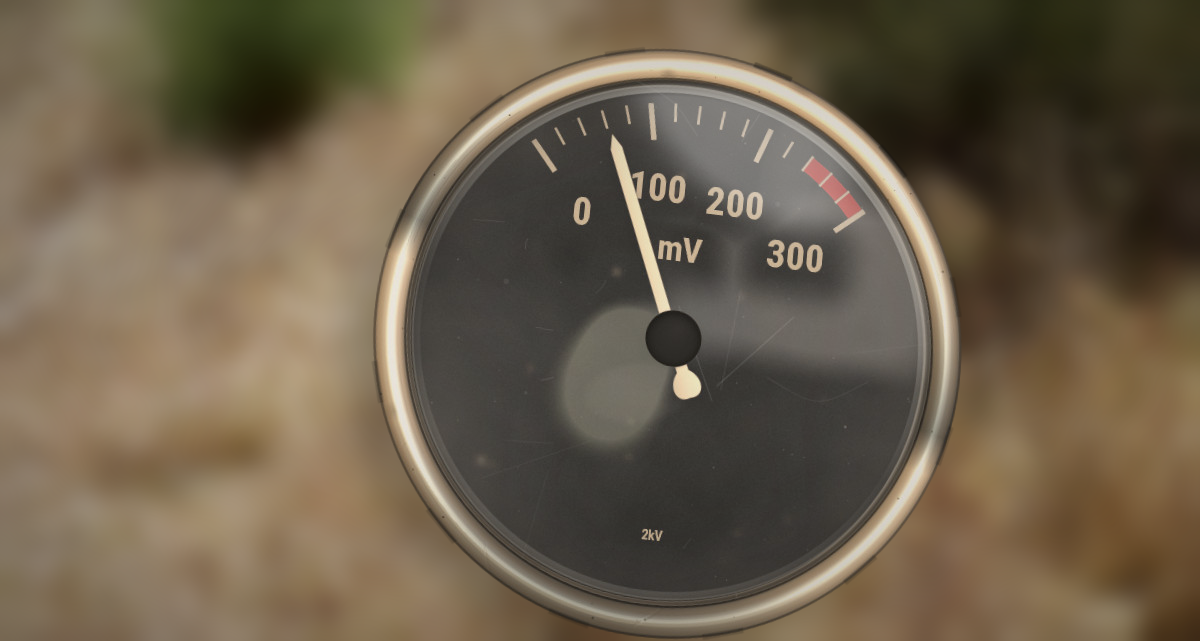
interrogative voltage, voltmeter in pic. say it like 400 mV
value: 60 mV
